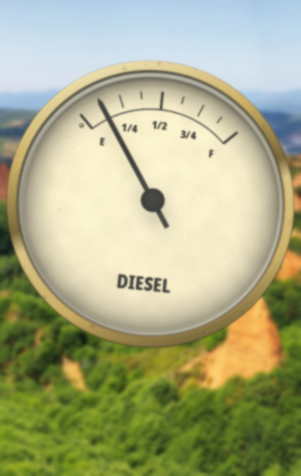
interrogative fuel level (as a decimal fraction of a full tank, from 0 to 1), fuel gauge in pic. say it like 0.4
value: 0.125
